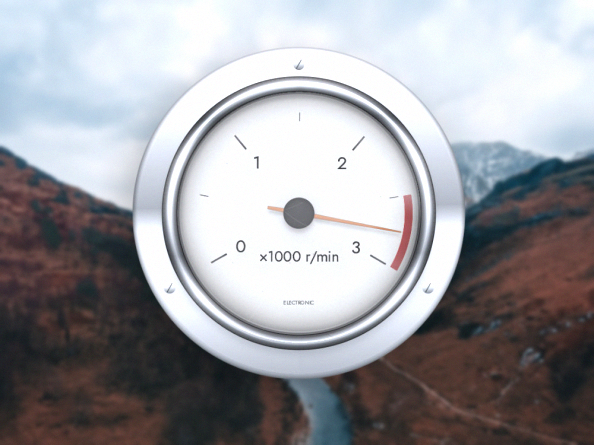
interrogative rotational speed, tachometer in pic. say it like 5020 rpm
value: 2750 rpm
